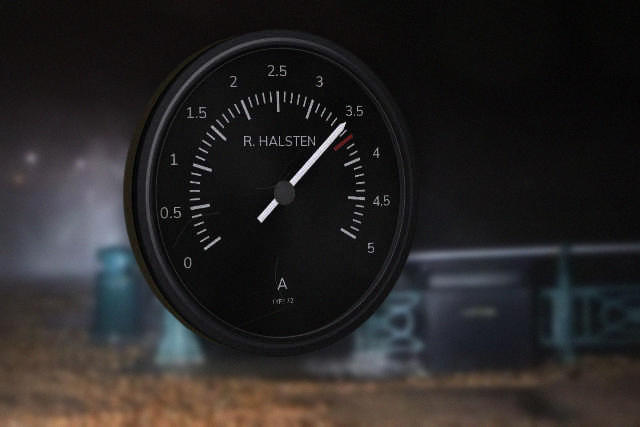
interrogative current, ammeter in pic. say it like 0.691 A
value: 3.5 A
